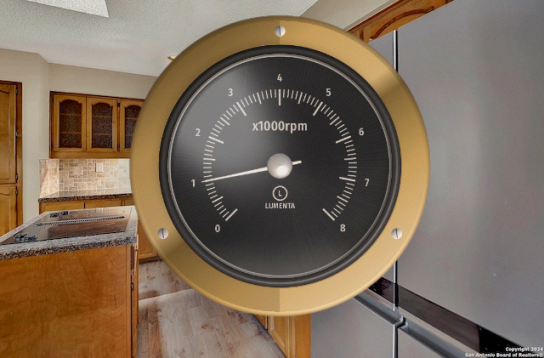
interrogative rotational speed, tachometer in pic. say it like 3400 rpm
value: 1000 rpm
